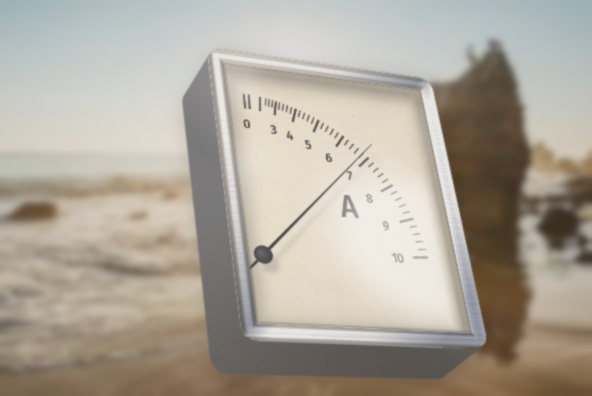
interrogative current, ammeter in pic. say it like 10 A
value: 6.8 A
